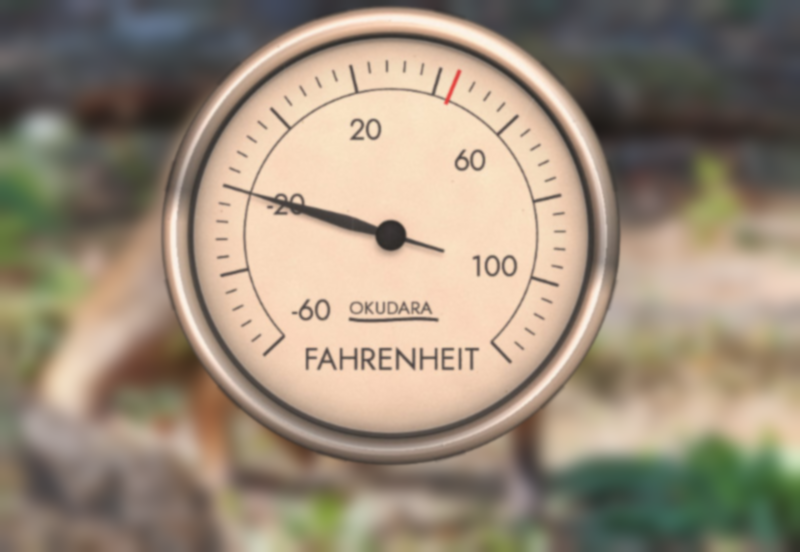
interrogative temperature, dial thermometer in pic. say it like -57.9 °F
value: -20 °F
